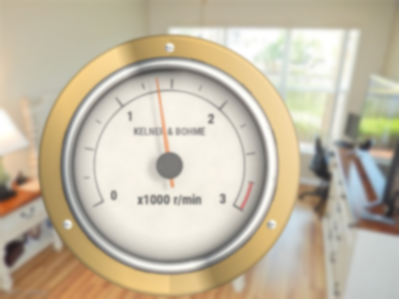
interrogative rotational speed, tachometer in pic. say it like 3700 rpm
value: 1375 rpm
